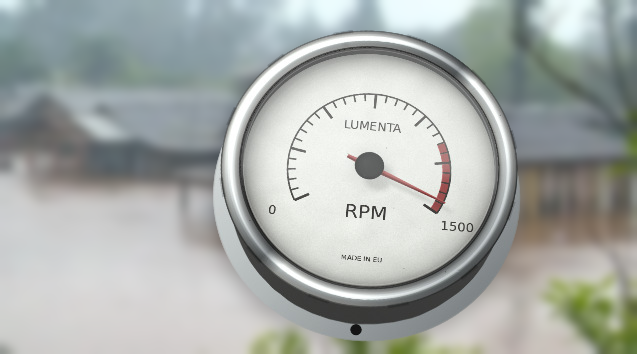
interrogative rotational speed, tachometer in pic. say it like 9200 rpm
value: 1450 rpm
